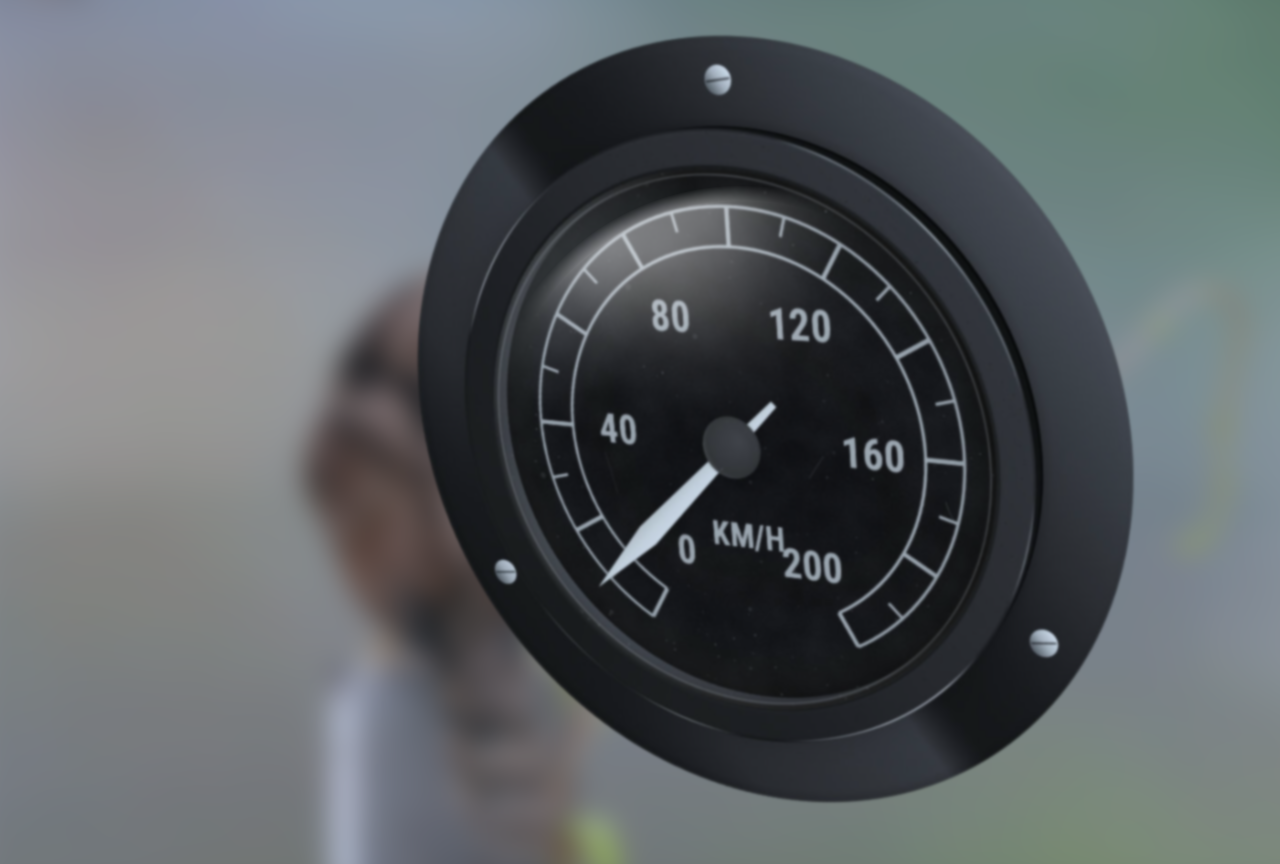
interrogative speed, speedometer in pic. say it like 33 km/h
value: 10 km/h
